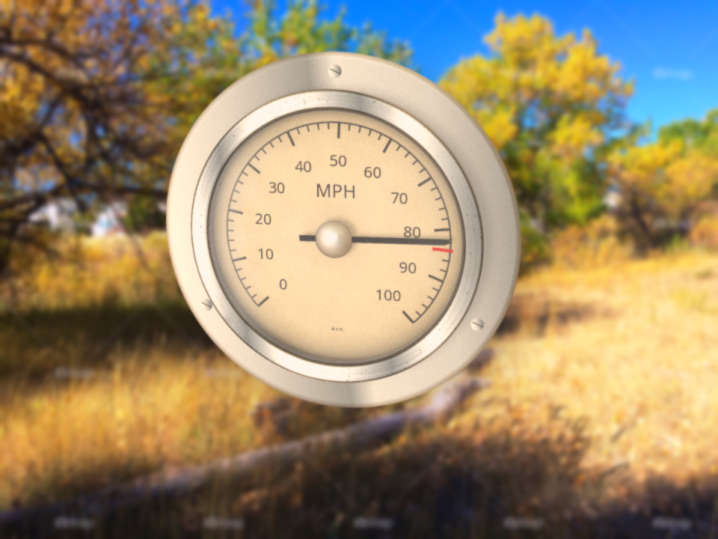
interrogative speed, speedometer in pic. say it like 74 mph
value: 82 mph
